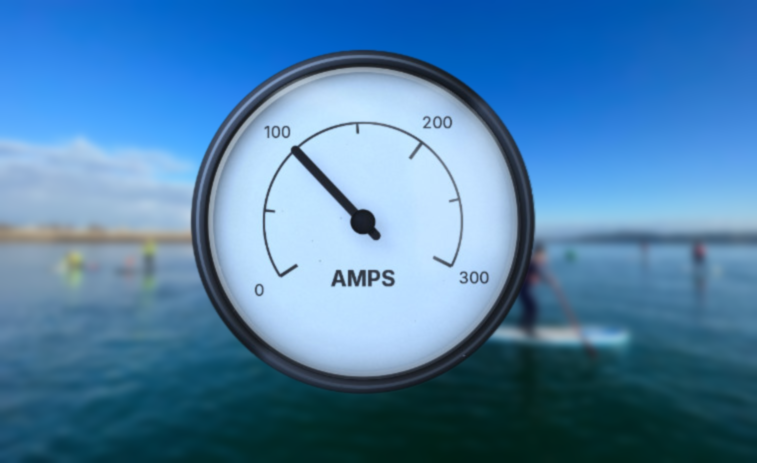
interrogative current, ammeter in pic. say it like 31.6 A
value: 100 A
